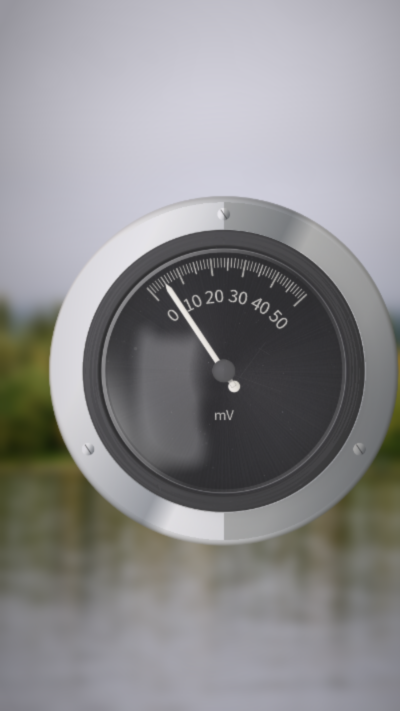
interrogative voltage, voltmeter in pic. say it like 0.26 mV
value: 5 mV
